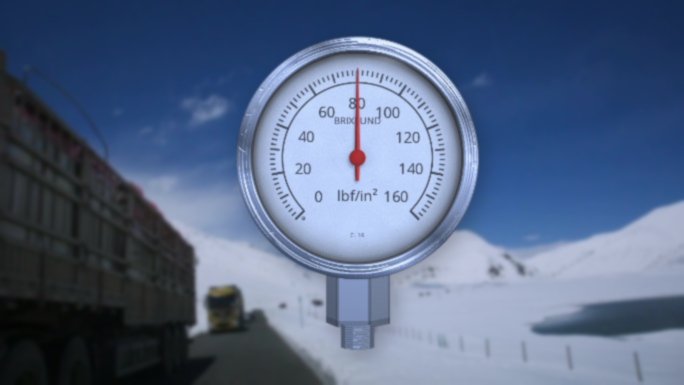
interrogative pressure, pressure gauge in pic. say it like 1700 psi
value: 80 psi
